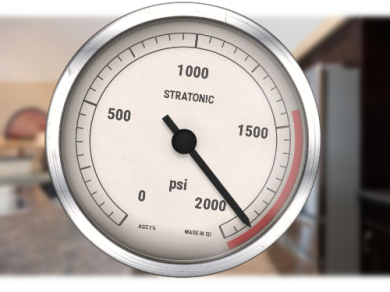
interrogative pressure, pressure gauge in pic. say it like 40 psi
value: 1900 psi
